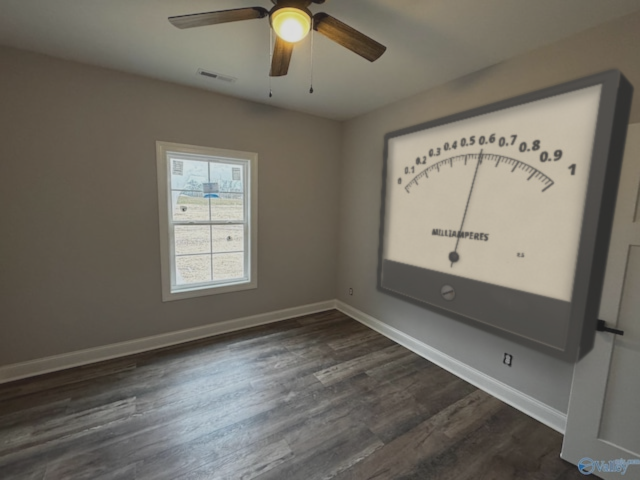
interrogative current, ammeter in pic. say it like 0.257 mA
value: 0.6 mA
